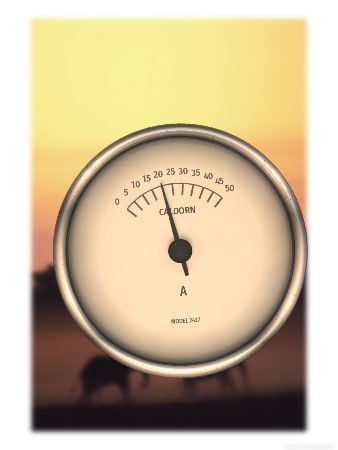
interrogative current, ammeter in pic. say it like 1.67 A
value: 20 A
